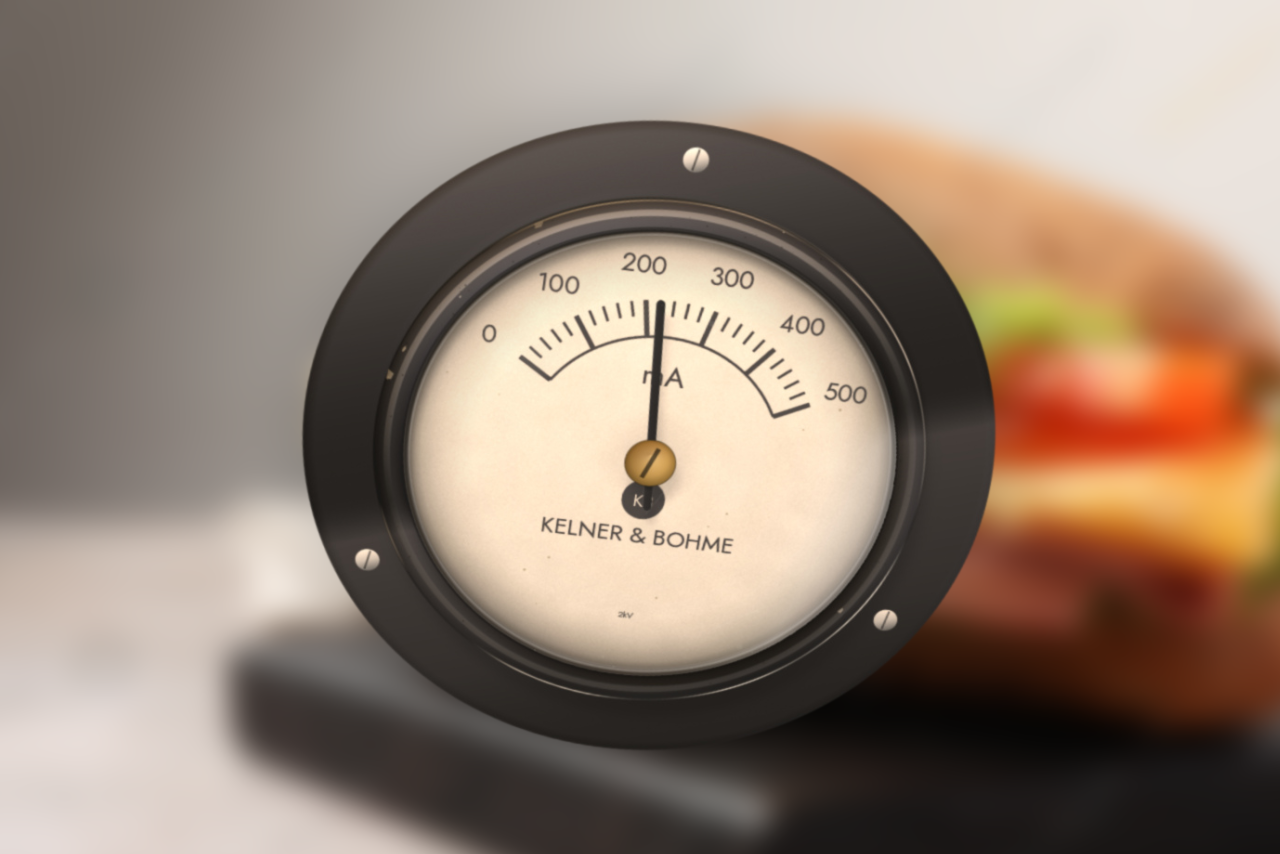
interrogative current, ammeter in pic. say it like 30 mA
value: 220 mA
